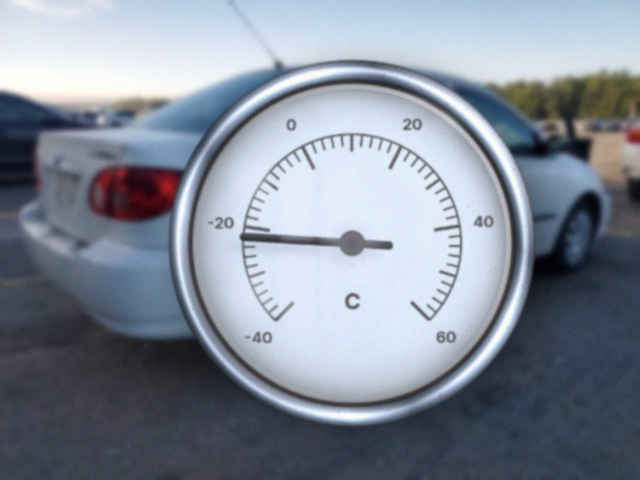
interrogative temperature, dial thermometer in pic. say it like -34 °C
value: -22 °C
